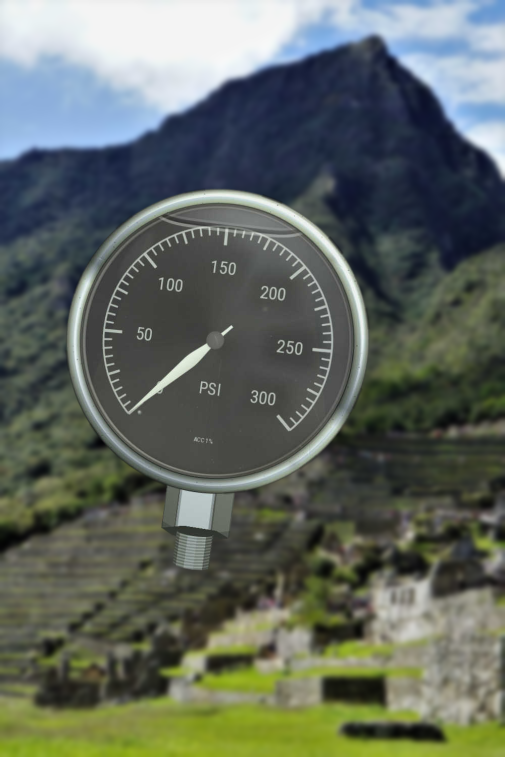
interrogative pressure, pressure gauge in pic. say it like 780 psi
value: 0 psi
